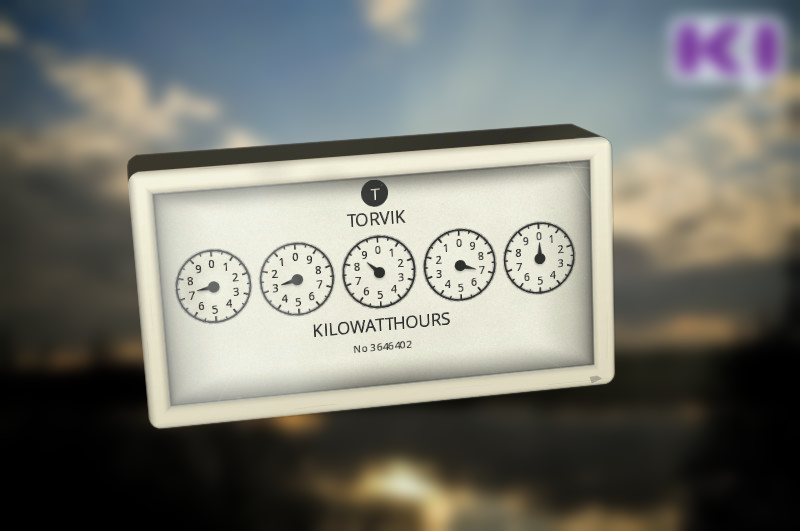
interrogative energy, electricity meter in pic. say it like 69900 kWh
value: 72870 kWh
